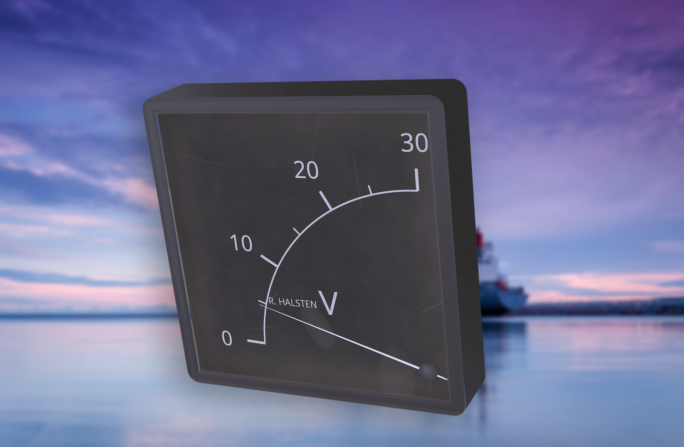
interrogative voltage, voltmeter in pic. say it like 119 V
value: 5 V
